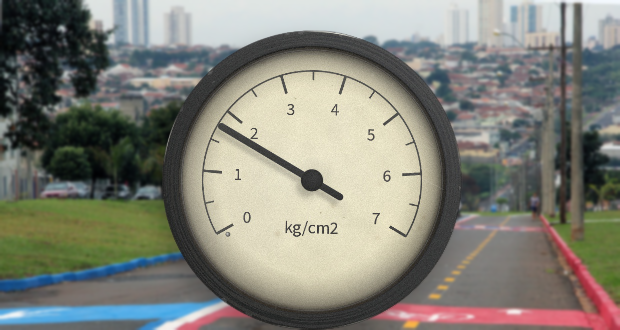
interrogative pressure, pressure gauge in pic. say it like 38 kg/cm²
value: 1.75 kg/cm²
